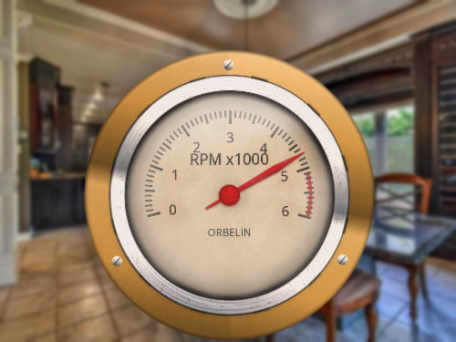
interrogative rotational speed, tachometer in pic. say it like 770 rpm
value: 4700 rpm
